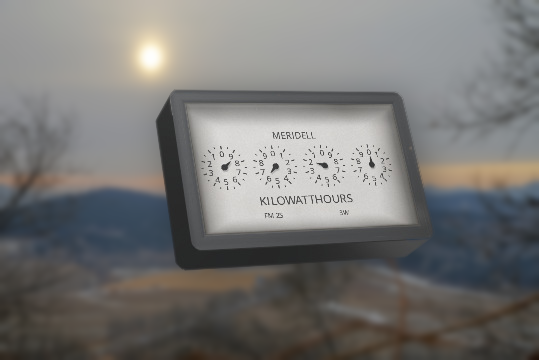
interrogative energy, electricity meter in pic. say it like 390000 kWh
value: 8620 kWh
